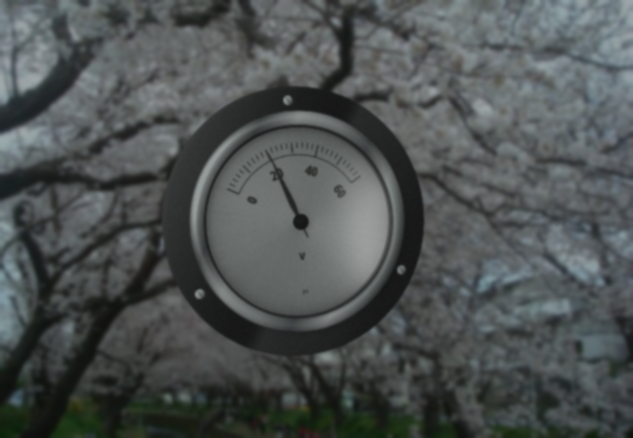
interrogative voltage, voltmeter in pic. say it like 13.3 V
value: 20 V
